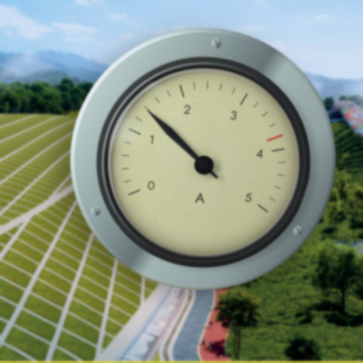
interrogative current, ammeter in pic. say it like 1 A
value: 1.4 A
